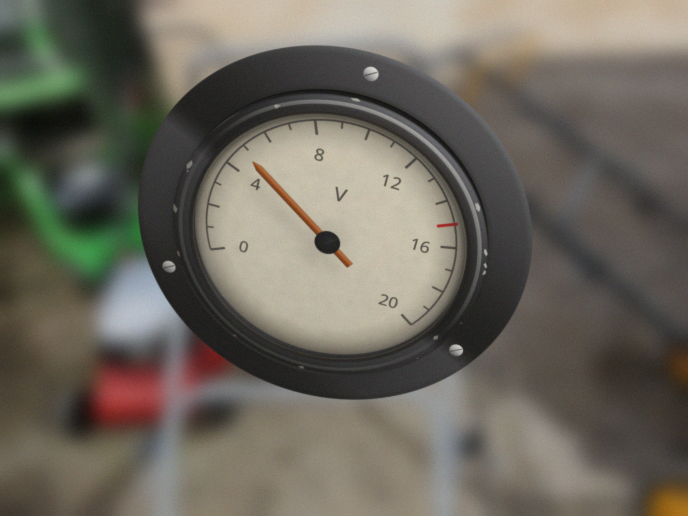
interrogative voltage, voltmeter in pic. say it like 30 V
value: 5 V
